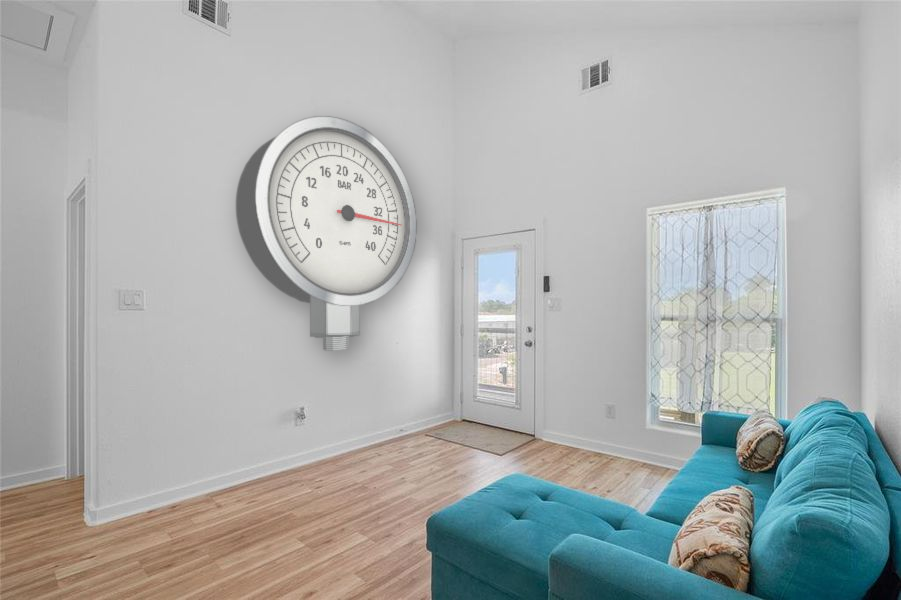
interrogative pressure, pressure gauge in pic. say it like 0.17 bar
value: 34 bar
